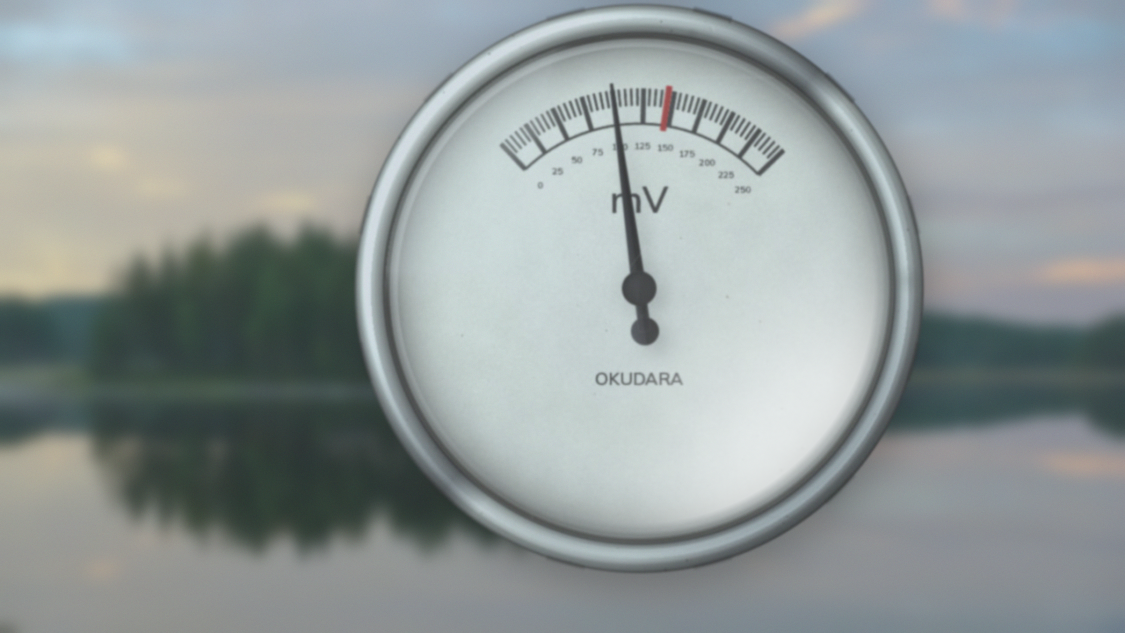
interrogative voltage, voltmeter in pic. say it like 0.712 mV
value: 100 mV
